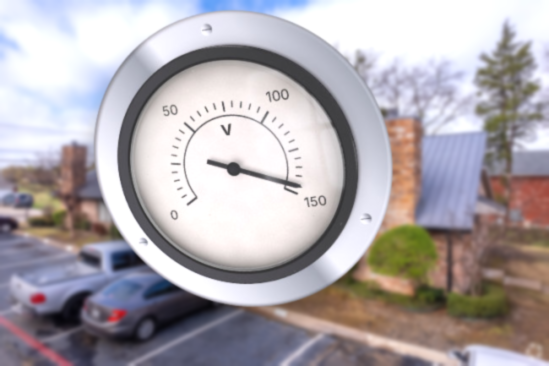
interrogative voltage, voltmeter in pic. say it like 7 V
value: 145 V
